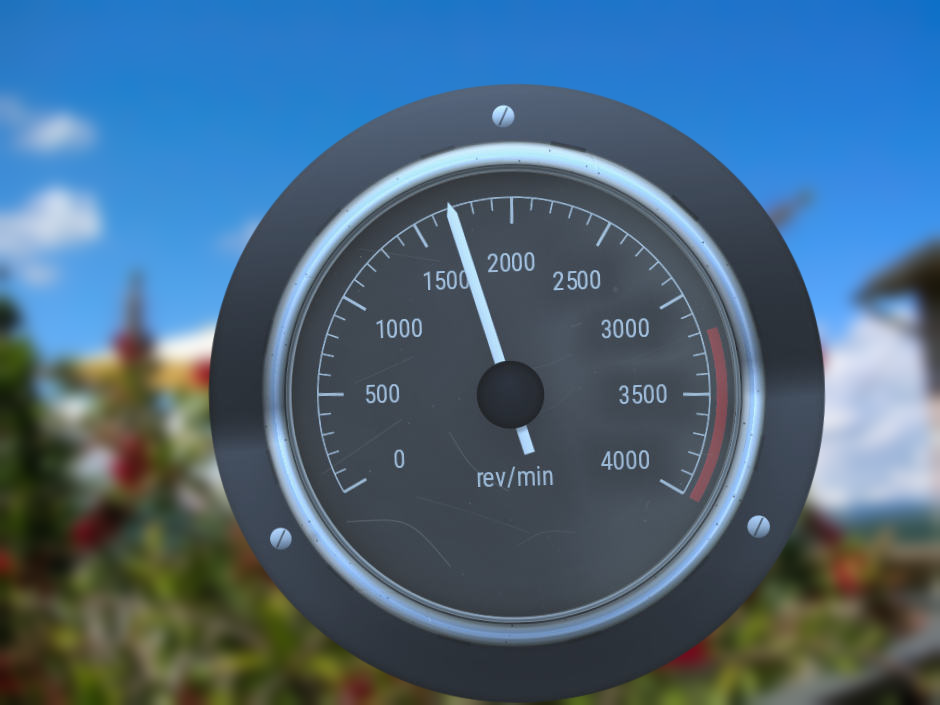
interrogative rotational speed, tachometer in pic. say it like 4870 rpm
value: 1700 rpm
